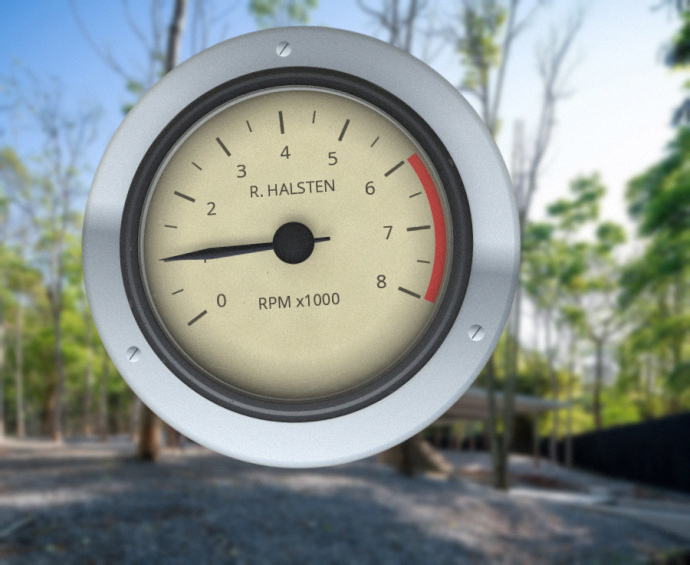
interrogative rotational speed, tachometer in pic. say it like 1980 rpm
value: 1000 rpm
